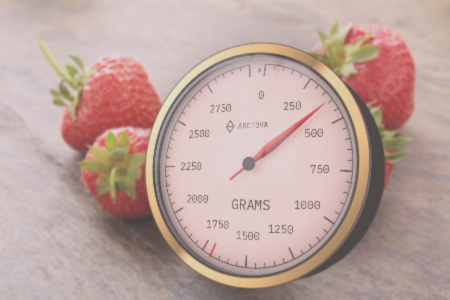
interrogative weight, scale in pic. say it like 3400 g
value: 400 g
